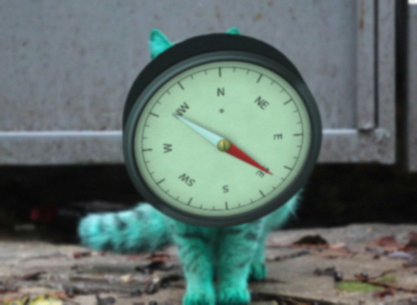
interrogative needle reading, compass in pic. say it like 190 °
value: 130 °
